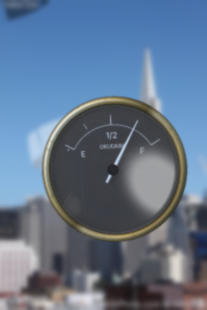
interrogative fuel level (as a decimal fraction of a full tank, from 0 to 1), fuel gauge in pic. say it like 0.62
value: 0.75
